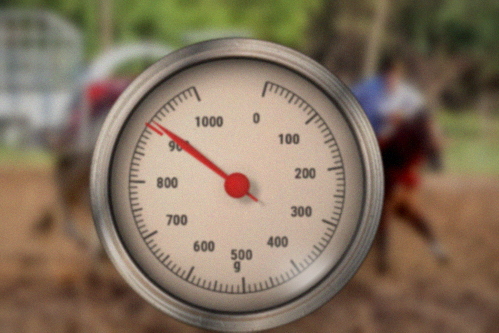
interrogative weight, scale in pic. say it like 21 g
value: 910 g
